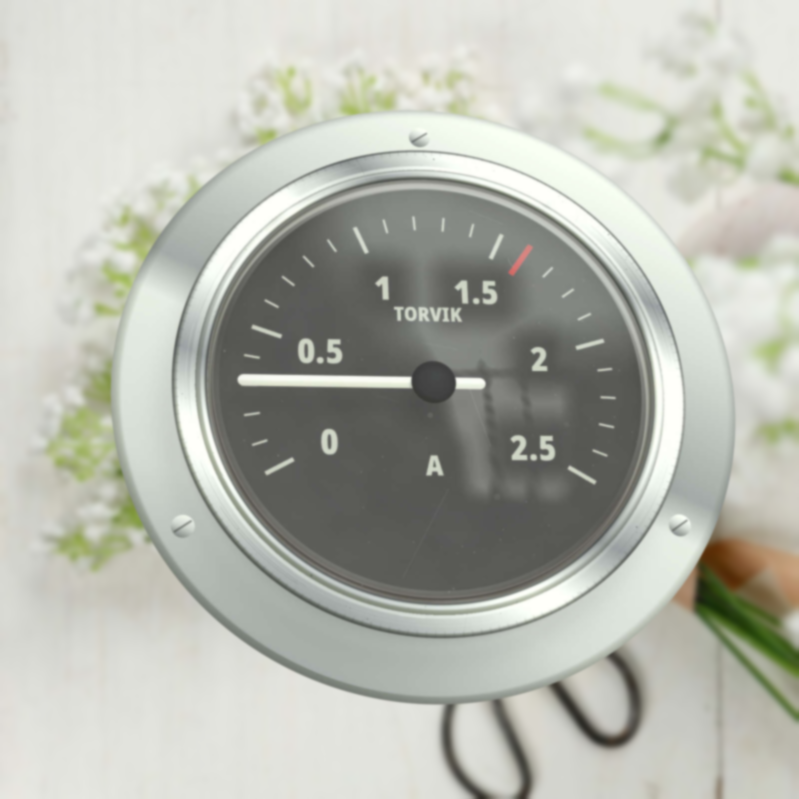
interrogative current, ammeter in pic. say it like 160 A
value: 0.3 A
